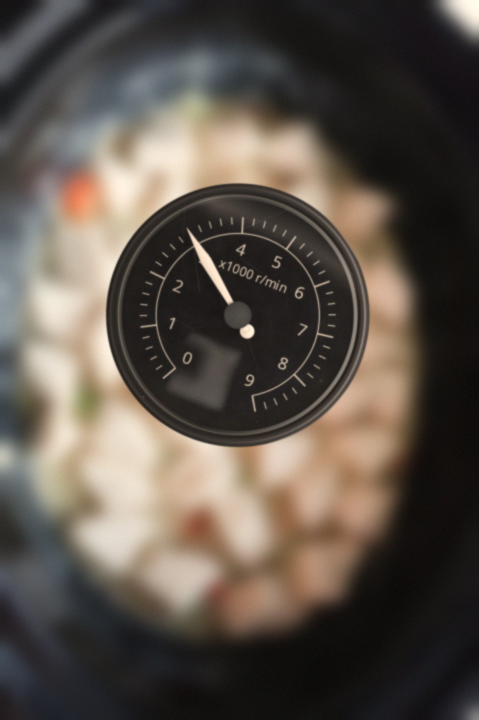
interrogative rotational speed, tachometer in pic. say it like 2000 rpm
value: 3000 rpm
